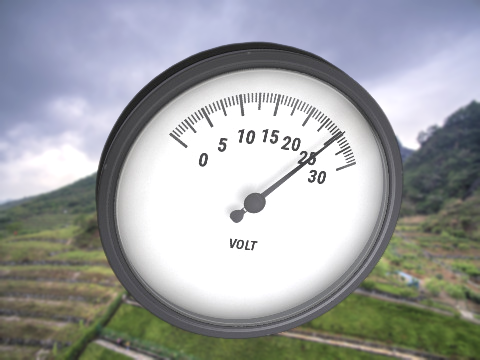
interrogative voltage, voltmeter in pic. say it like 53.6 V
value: 25 V
